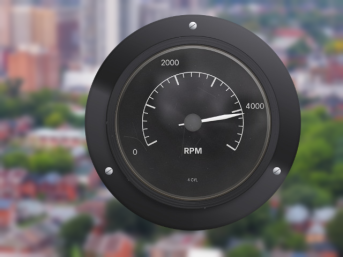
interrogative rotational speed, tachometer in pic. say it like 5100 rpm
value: 4100 rpm
